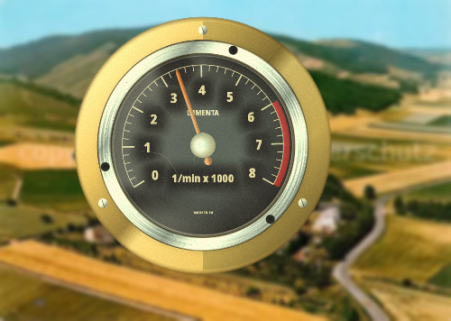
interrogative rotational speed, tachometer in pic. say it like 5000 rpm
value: 3400 rpm
